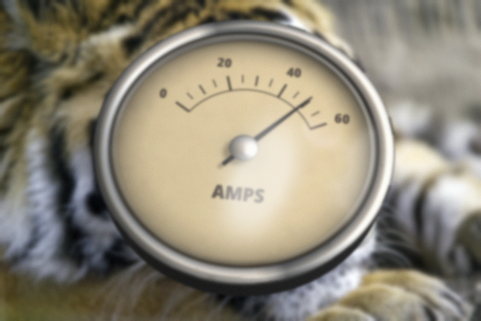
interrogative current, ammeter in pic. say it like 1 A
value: 50 A
